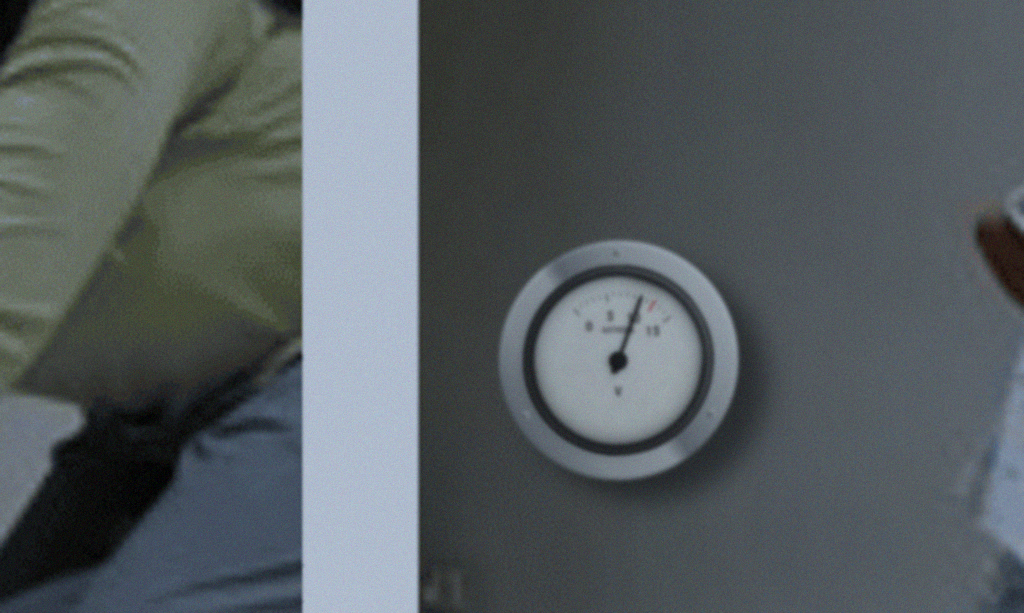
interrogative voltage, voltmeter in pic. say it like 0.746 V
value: 10 V
